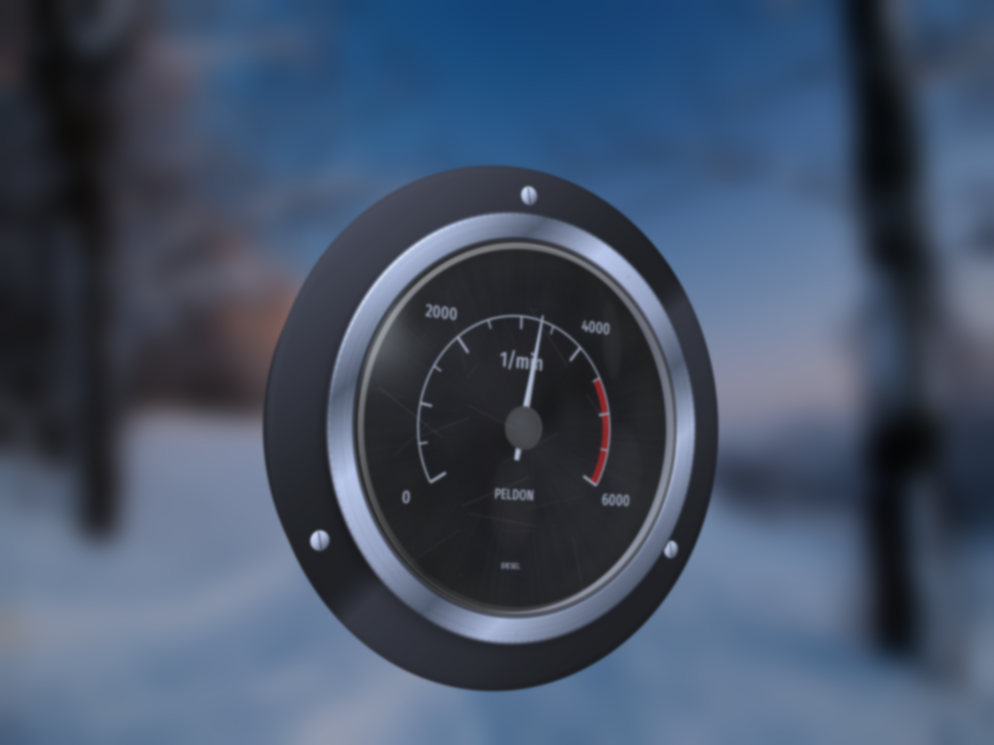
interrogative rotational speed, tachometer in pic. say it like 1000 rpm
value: 3250 rpm
